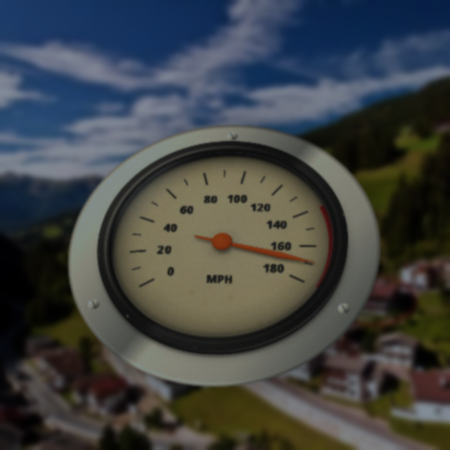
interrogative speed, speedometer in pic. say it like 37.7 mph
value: 170 mph
